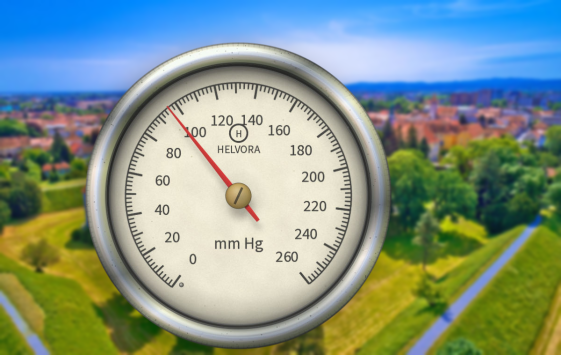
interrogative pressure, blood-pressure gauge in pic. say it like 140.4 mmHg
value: 96 mmHg
